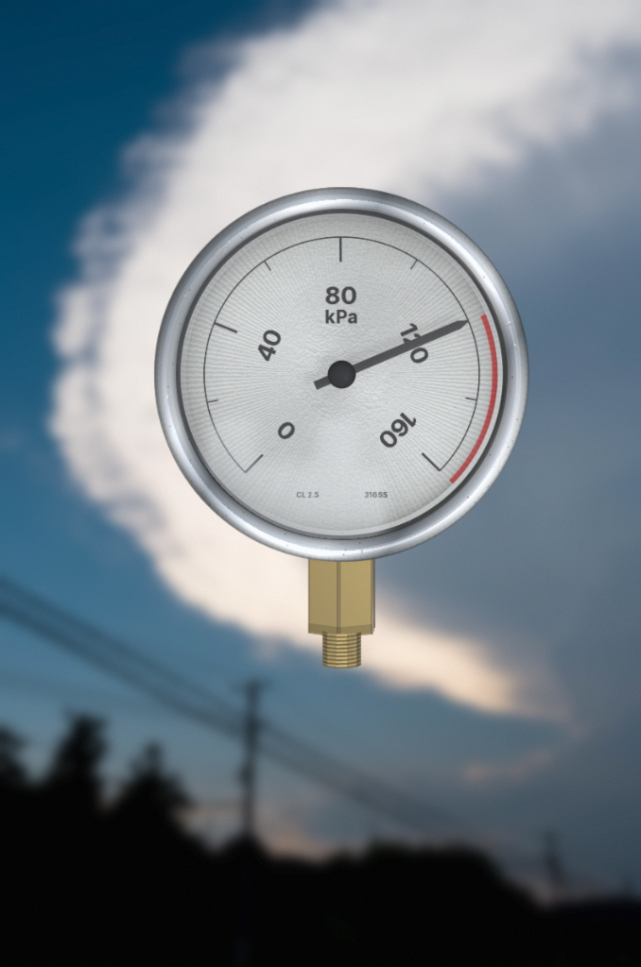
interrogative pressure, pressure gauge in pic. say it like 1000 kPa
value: 120 kPa
